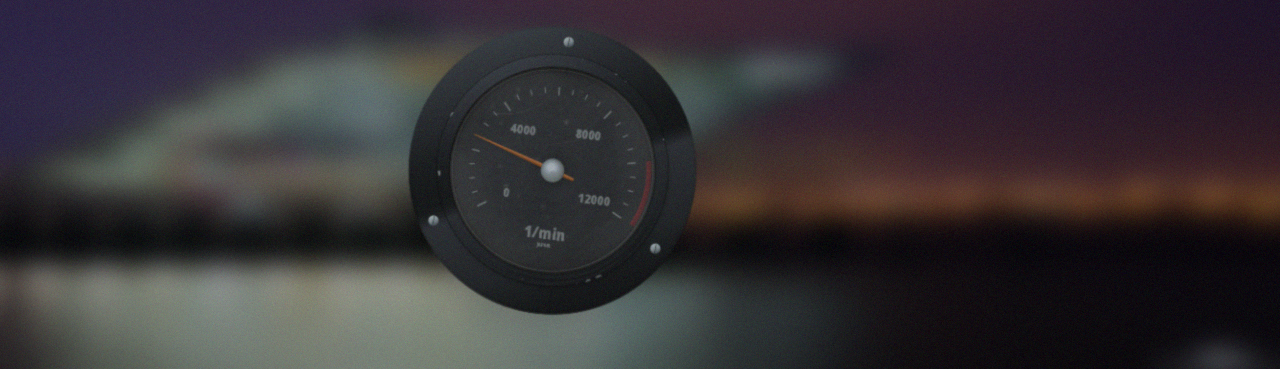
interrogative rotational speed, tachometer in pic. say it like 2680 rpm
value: 2500 rpm
